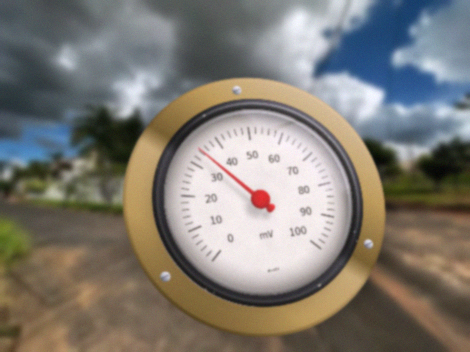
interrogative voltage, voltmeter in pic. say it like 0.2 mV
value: 34 mV
